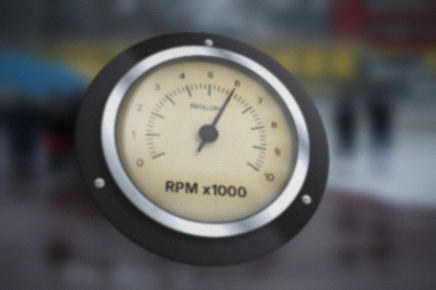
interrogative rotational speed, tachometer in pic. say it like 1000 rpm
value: 6000 rpm
